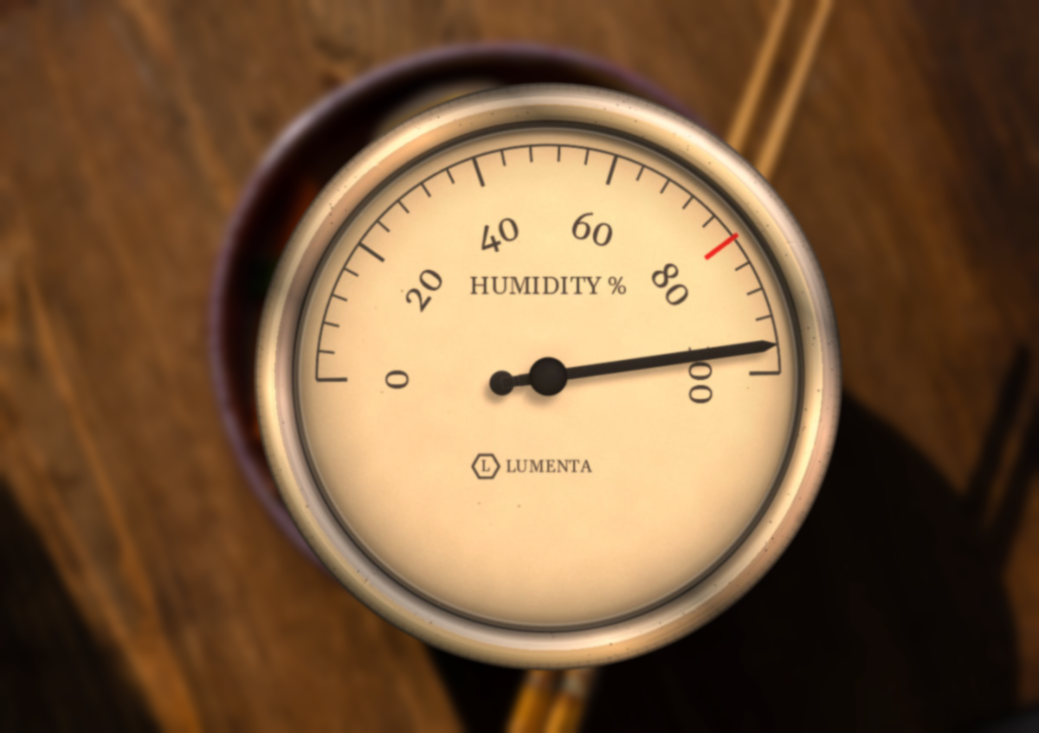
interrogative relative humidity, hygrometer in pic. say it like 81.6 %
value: 96 %
